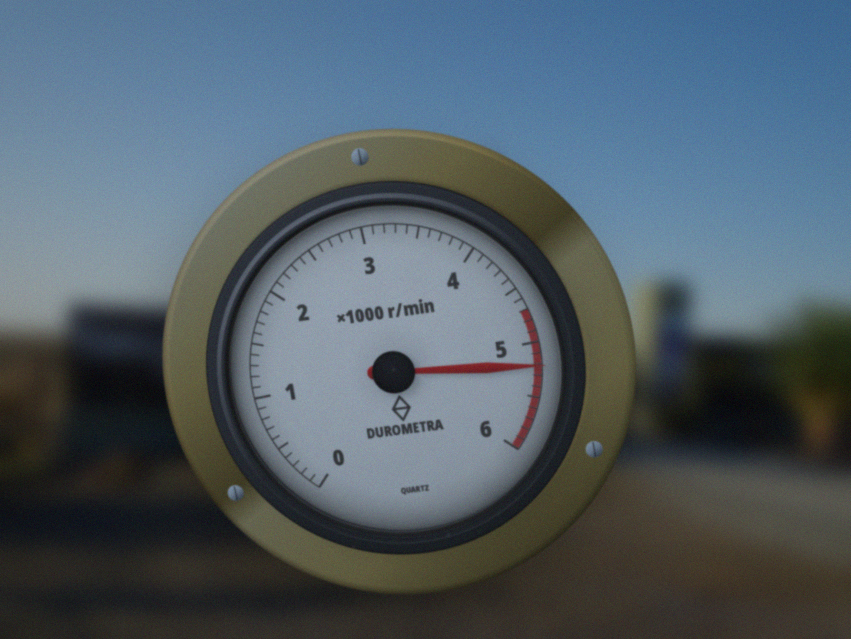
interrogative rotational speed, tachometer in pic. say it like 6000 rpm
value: 5200 rpm
